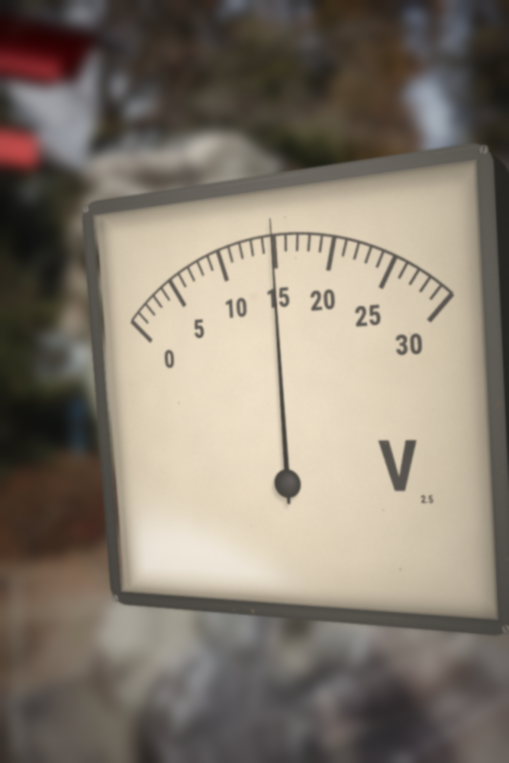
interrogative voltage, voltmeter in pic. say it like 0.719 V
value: 15 V
